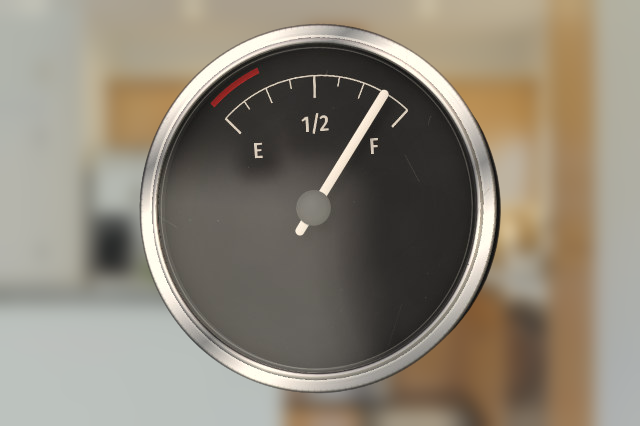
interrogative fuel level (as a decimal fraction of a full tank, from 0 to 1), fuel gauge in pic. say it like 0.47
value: 0.875
